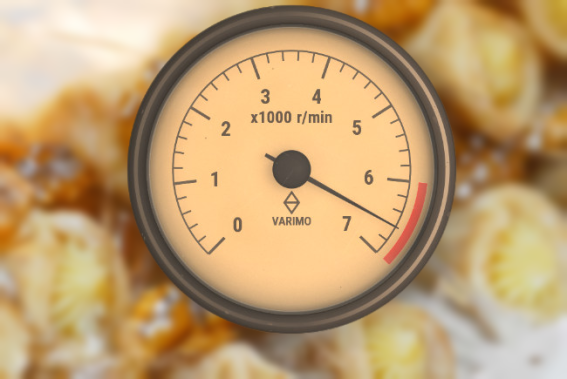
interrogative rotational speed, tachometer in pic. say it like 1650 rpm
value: 6600 rpm
